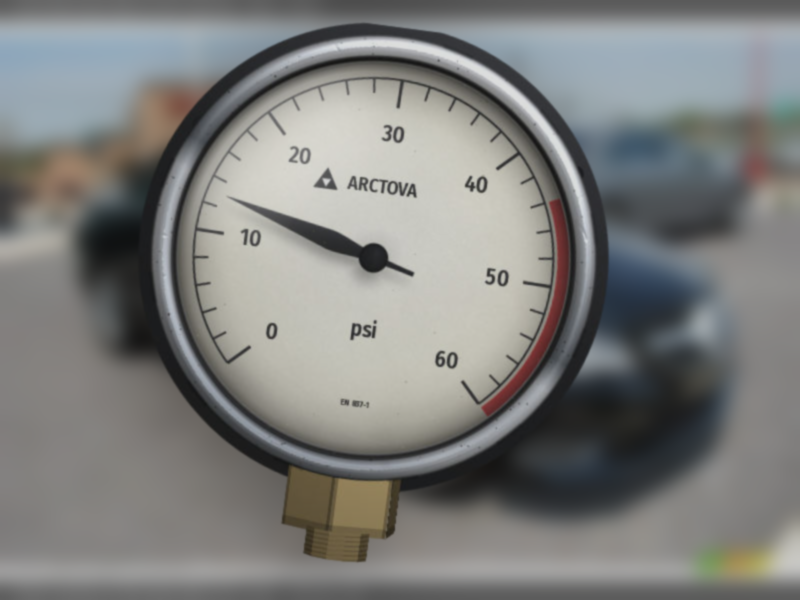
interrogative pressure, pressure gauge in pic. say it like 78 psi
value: 13 psi
